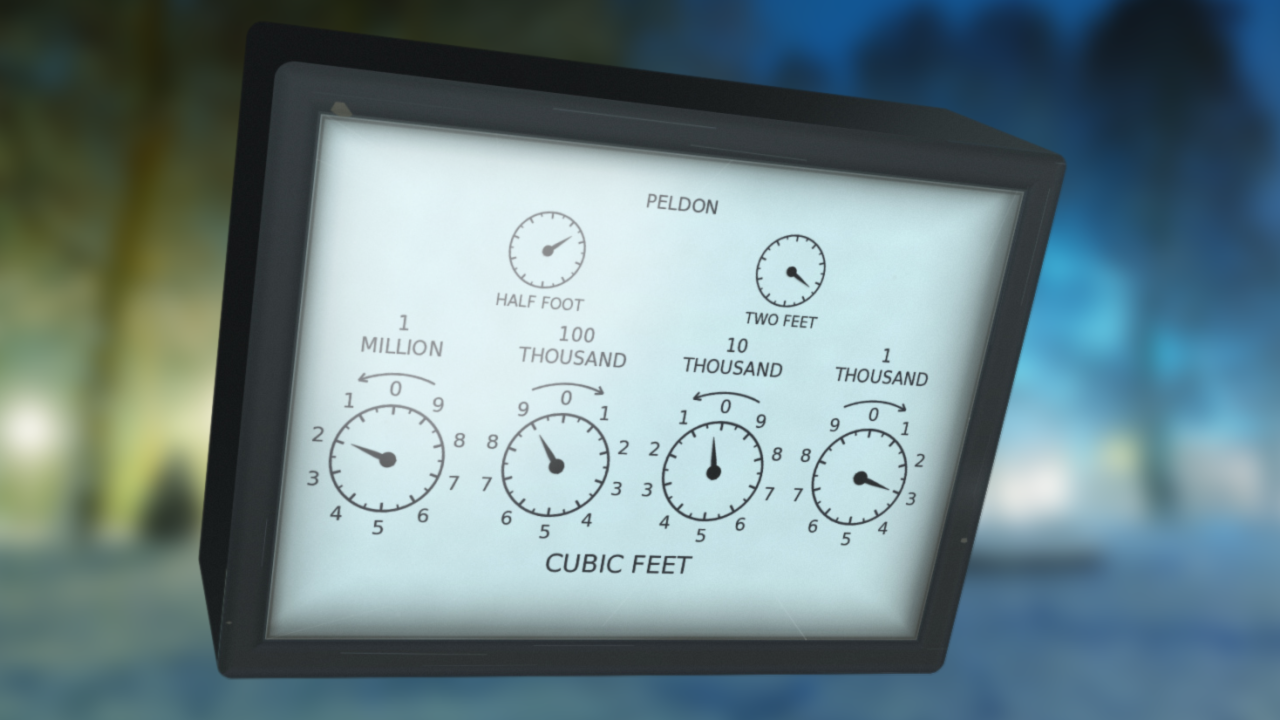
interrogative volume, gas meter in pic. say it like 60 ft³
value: 190300 ft³
